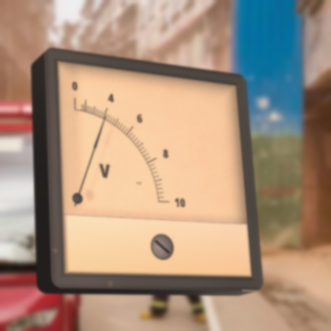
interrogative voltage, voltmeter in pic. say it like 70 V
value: 4 V
